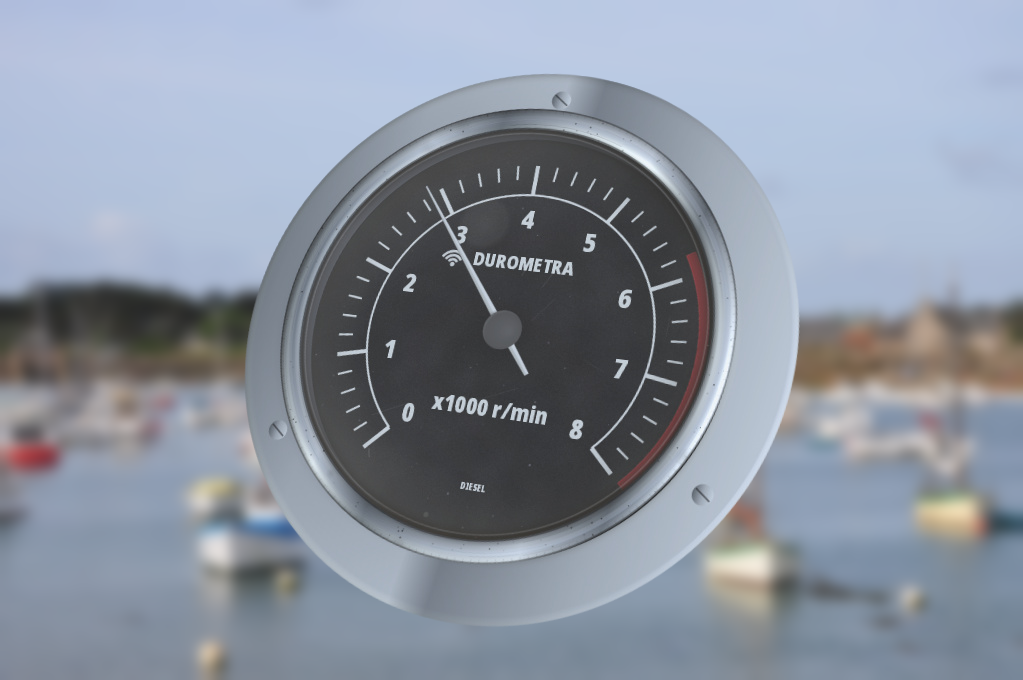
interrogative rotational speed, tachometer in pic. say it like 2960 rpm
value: 2900 rpm
